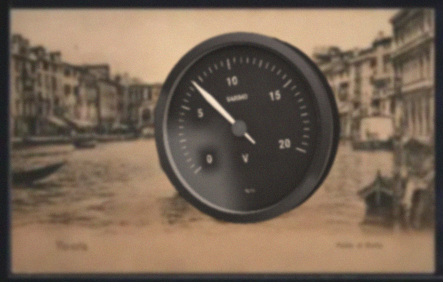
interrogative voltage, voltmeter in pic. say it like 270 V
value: 7 V
